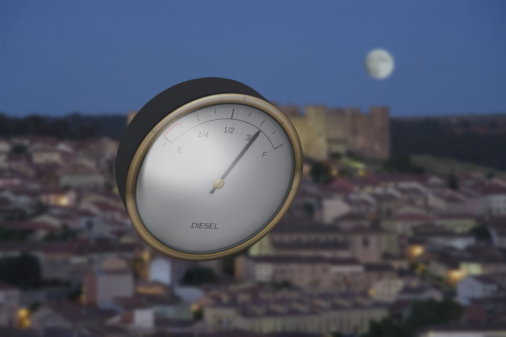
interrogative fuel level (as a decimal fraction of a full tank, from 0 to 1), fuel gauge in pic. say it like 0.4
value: 0.75
